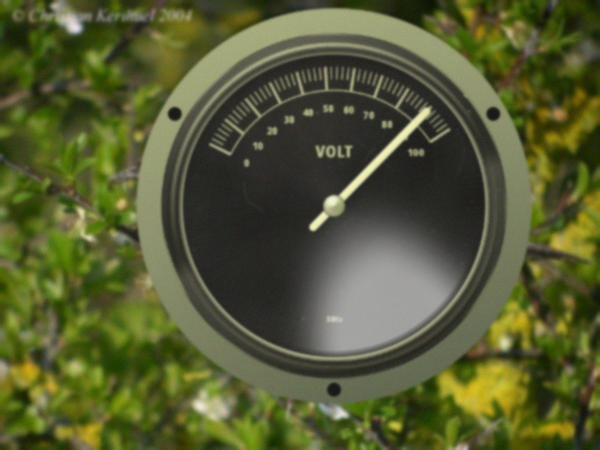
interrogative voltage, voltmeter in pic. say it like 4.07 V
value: 90 V
